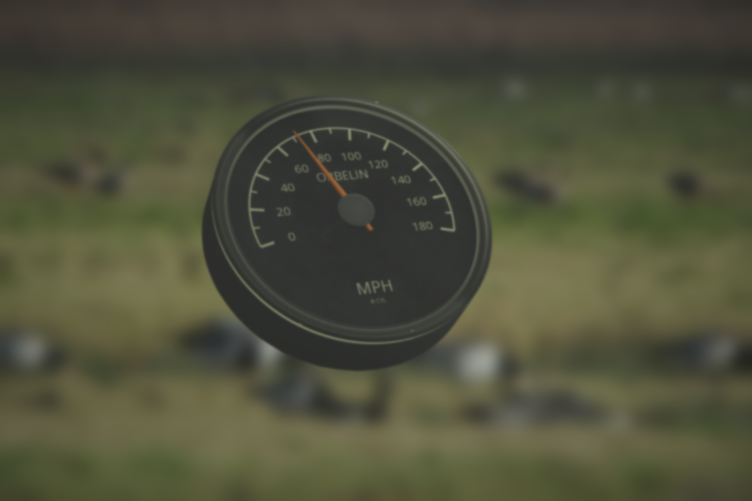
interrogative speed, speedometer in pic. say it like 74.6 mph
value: 70 mph
